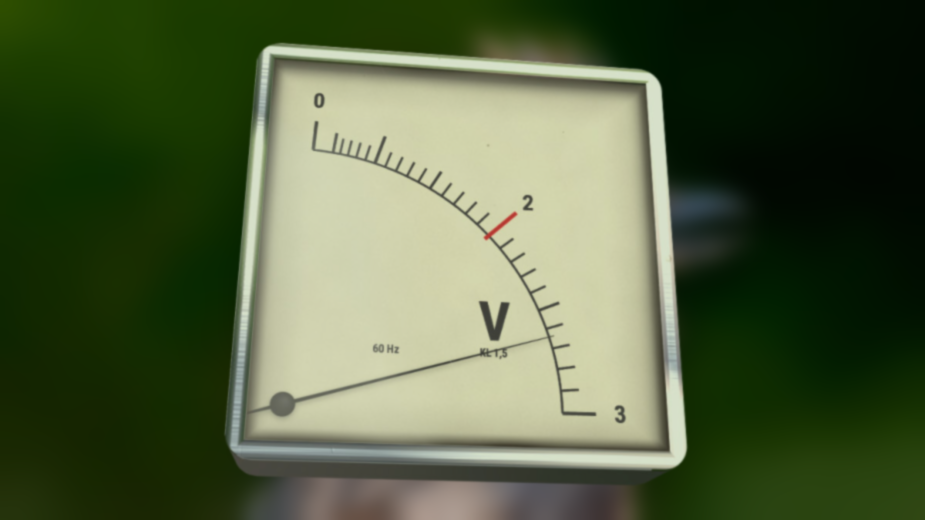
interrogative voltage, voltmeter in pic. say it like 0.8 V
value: 2.65 V
